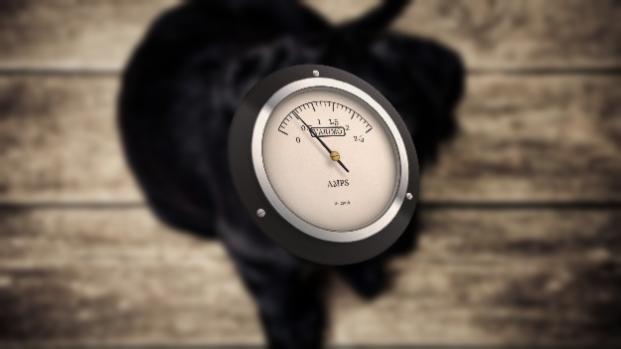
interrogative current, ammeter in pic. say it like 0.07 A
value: 0.5 A
